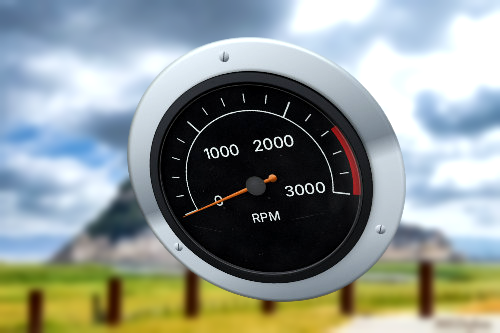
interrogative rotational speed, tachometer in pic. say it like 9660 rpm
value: 0 rpm
